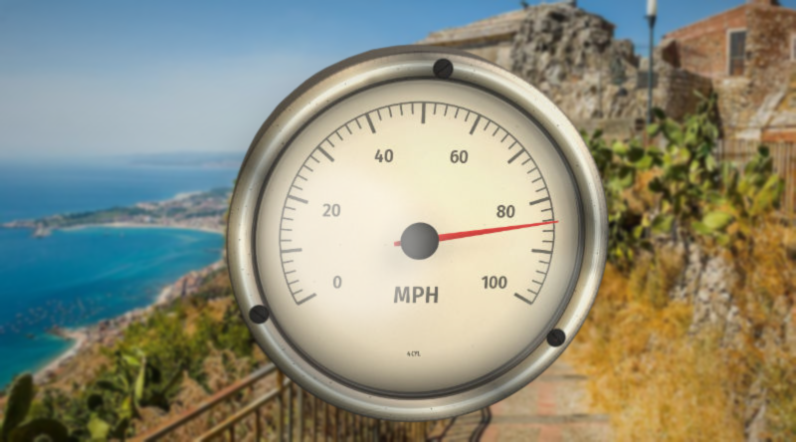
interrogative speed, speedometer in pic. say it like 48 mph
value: 84 mph
